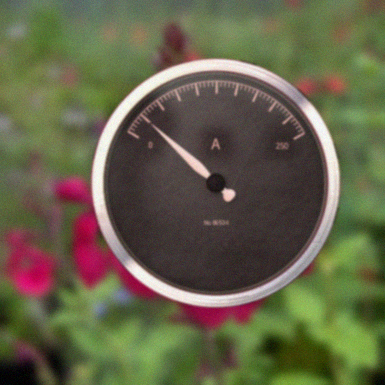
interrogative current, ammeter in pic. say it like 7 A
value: 25 A
